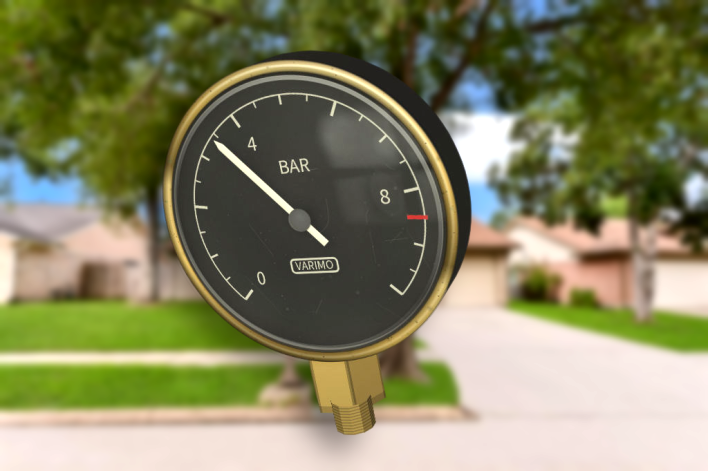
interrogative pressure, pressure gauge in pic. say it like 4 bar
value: 3.5 bar
